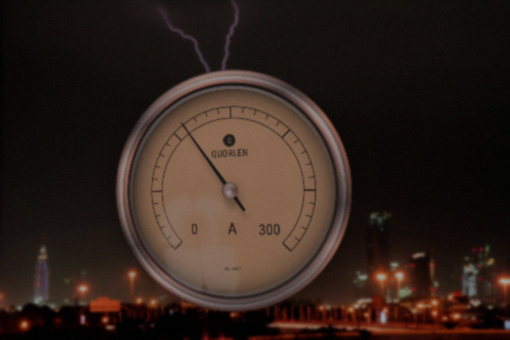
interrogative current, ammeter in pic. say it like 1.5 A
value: 110 A
